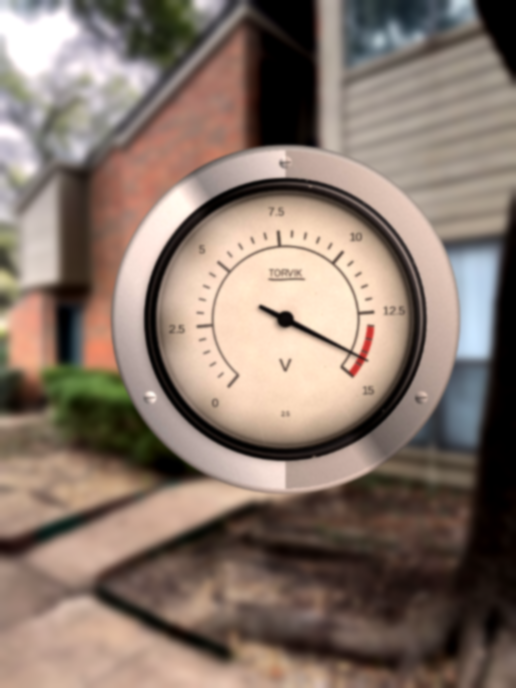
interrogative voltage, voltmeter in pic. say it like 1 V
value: 14.25 V
